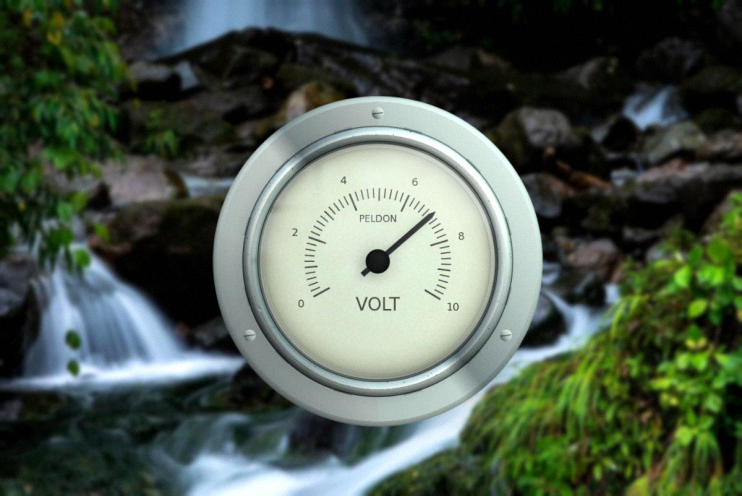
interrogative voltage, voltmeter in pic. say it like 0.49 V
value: 7 V
